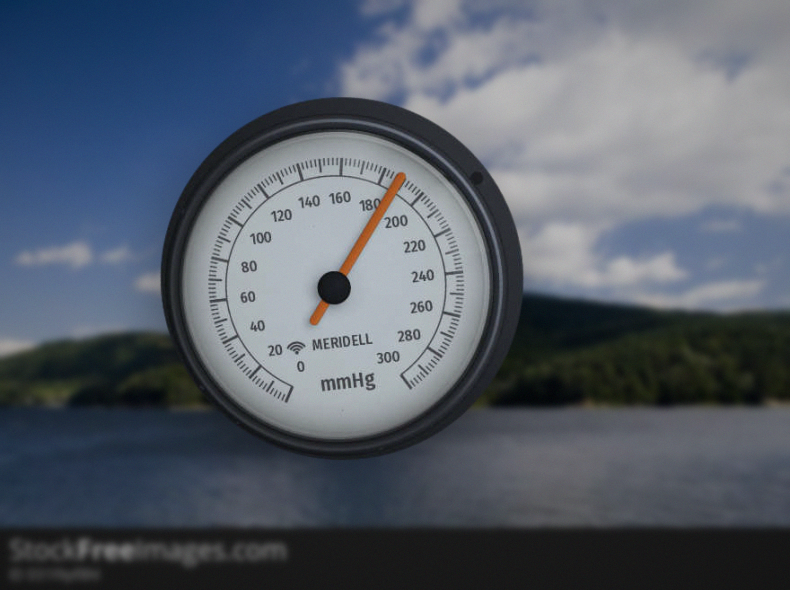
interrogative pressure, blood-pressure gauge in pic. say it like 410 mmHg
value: 188 mmHg
